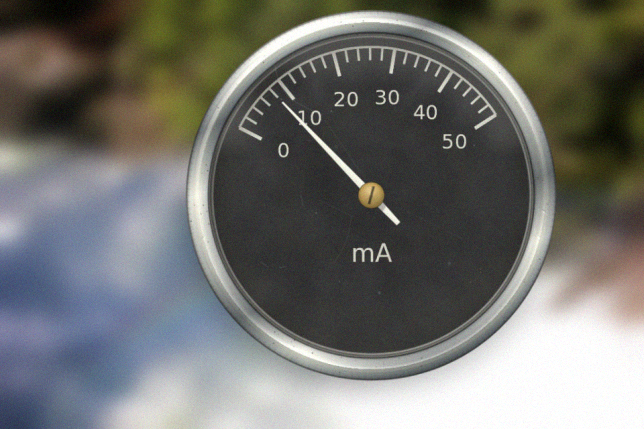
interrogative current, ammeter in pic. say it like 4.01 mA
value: 8 mA
